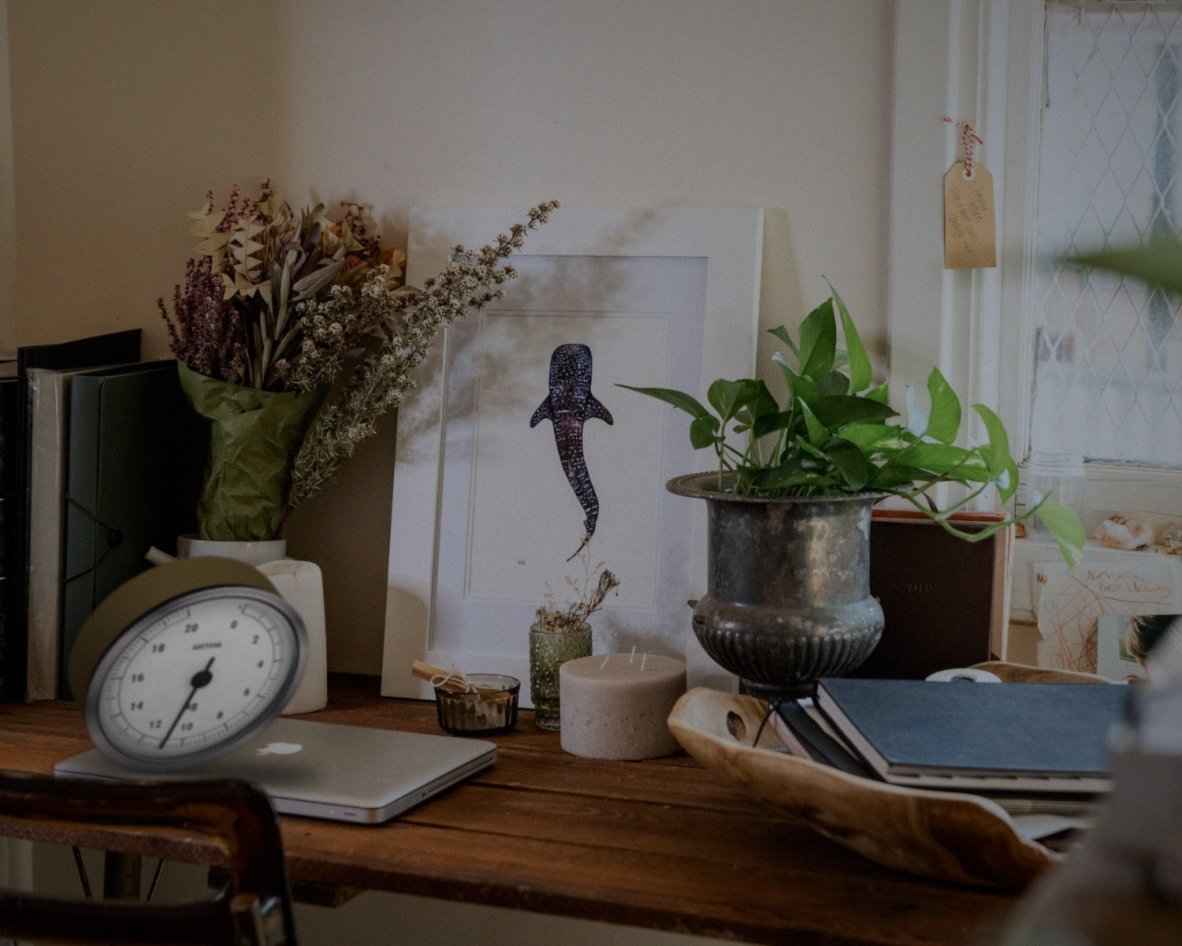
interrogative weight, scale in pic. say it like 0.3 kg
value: 11 kg
